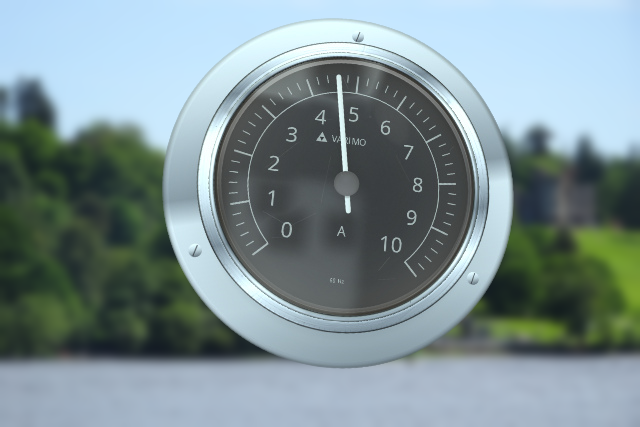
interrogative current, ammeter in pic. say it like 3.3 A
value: 4.6 A
